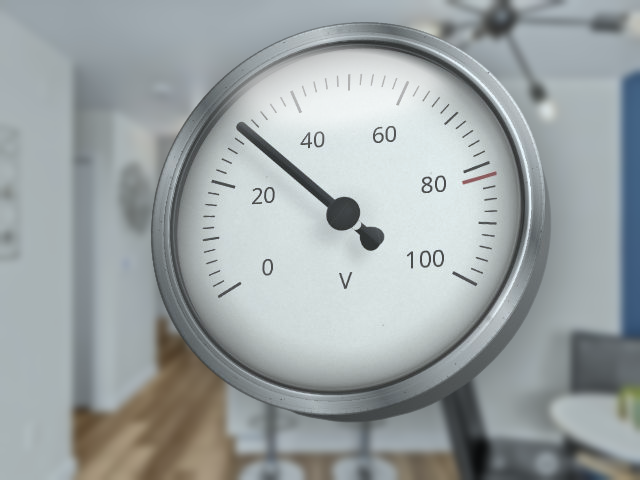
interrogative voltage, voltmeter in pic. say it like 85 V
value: 30 V
